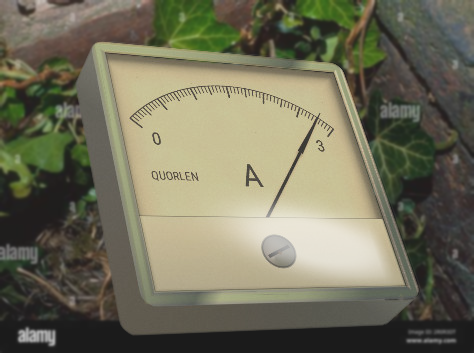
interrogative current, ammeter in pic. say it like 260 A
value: 2.75 A
